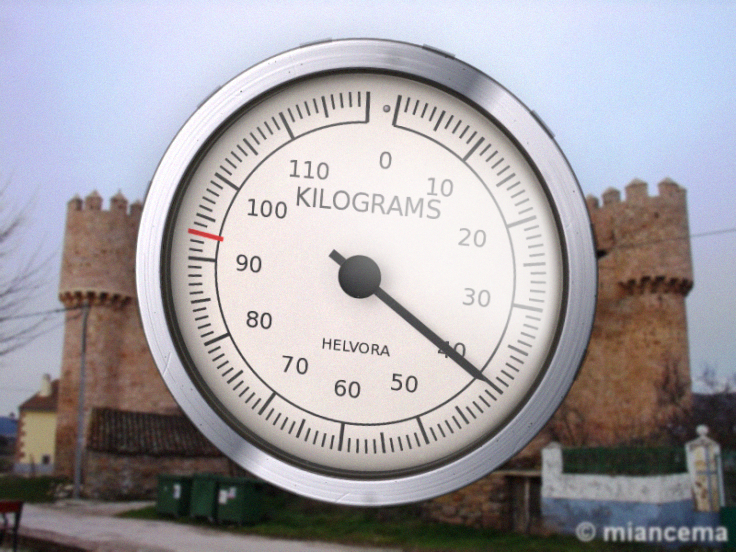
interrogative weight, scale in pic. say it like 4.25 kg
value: 40 kg
